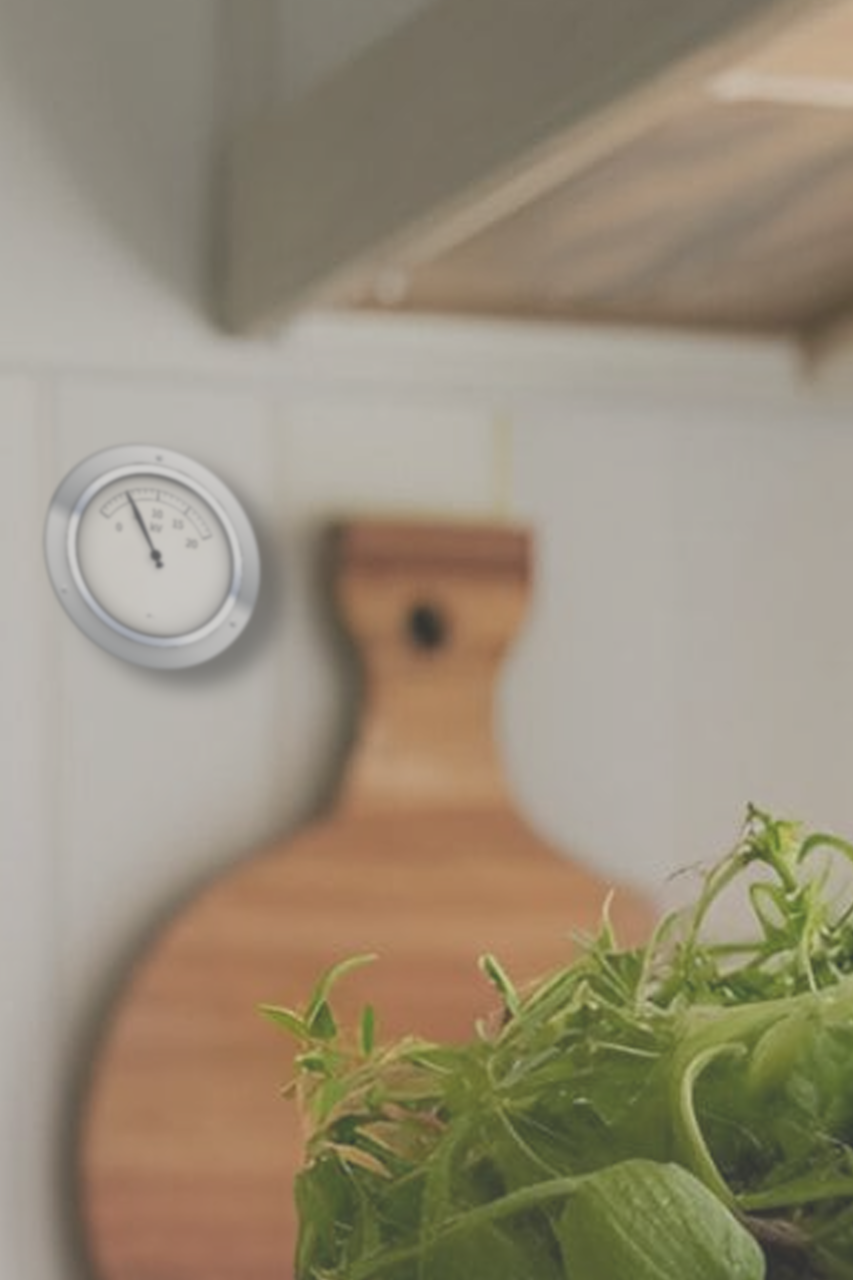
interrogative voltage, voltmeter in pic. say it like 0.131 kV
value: 5 kV
